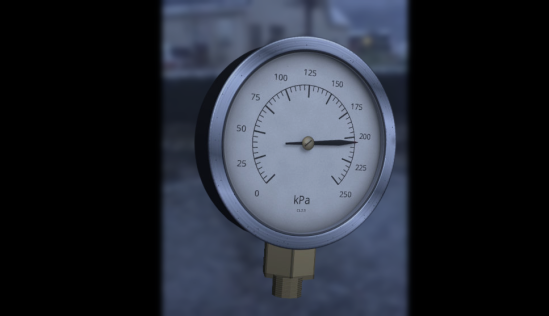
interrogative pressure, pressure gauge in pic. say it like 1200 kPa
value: 205 kPa
